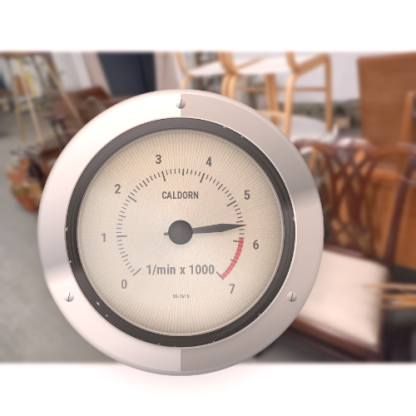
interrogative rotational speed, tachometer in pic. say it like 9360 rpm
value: 5600 rpm
